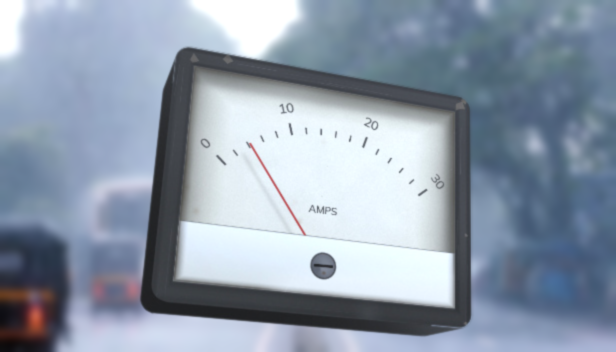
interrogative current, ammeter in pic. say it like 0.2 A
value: 4 A
